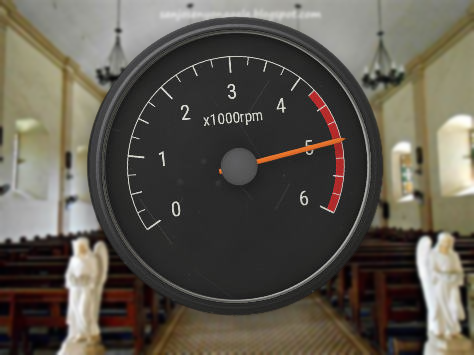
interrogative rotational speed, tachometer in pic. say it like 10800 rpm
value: 5000 rpm
